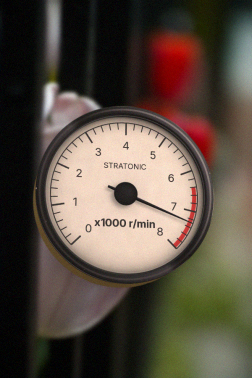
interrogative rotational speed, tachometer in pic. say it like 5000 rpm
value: 7300 rpm
